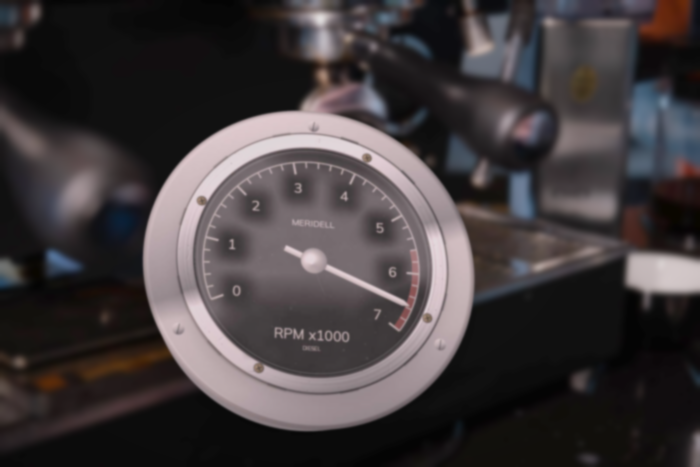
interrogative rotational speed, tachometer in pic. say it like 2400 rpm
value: 6600 rpm
